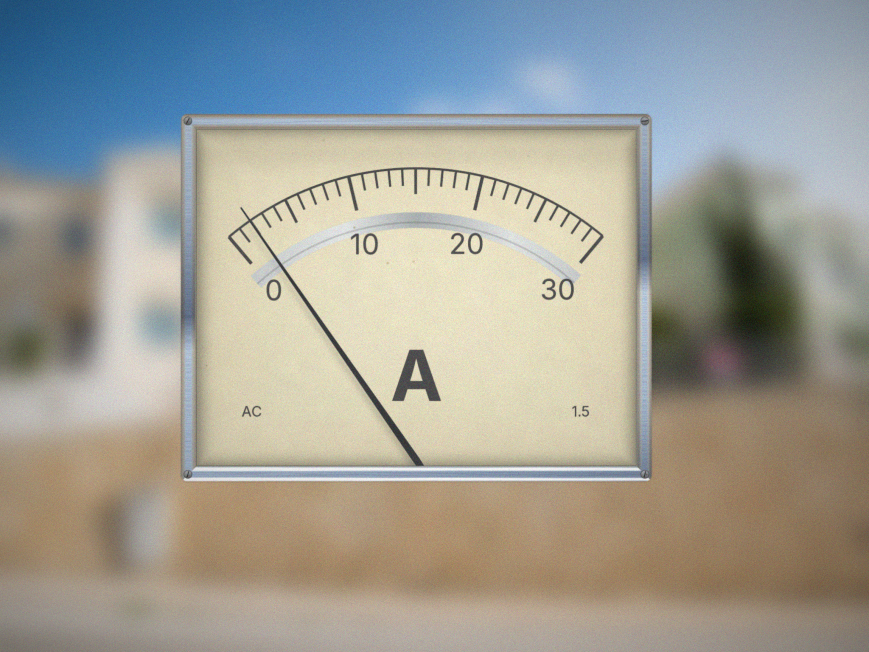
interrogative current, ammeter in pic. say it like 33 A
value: 2 A
